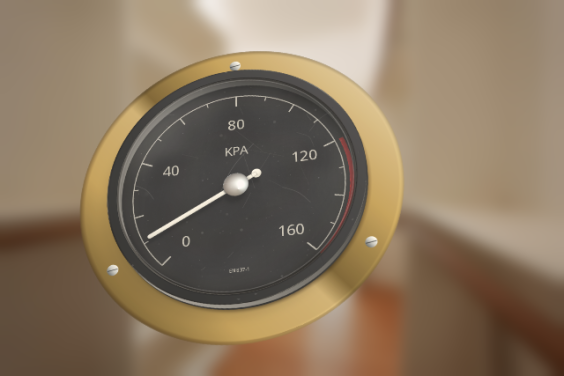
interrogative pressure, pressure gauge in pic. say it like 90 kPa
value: 10 kPa
